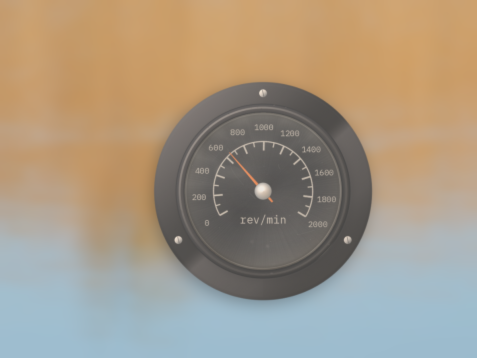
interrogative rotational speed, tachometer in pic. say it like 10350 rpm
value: 650 rpm
